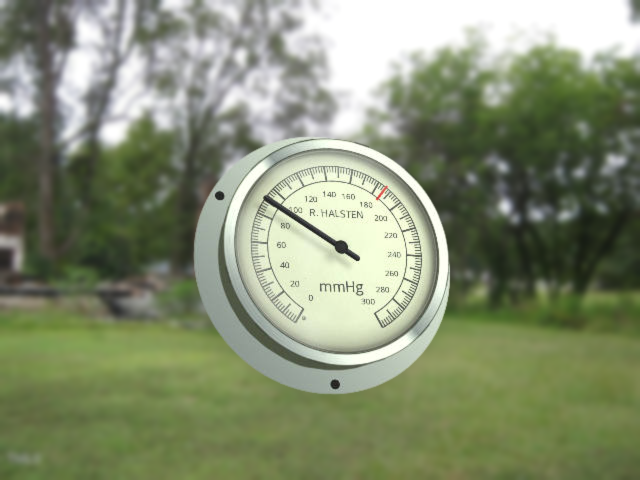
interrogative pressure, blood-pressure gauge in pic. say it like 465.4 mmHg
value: 90 mmHg
